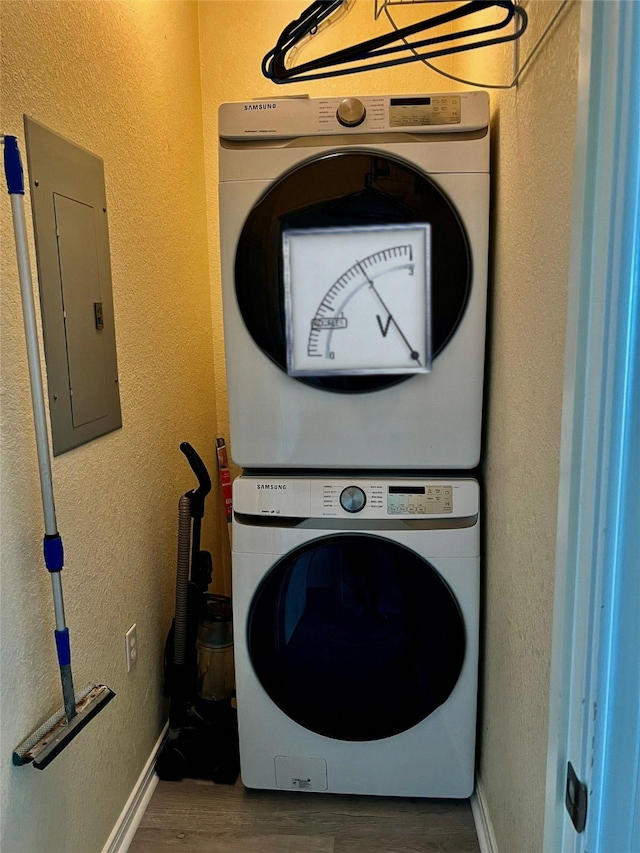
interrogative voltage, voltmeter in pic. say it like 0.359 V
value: 2 V
